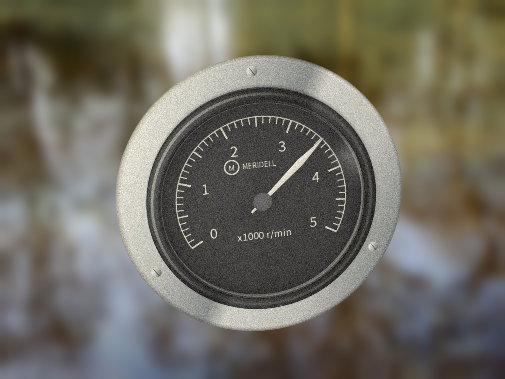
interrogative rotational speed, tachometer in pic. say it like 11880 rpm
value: 3500 rpm
